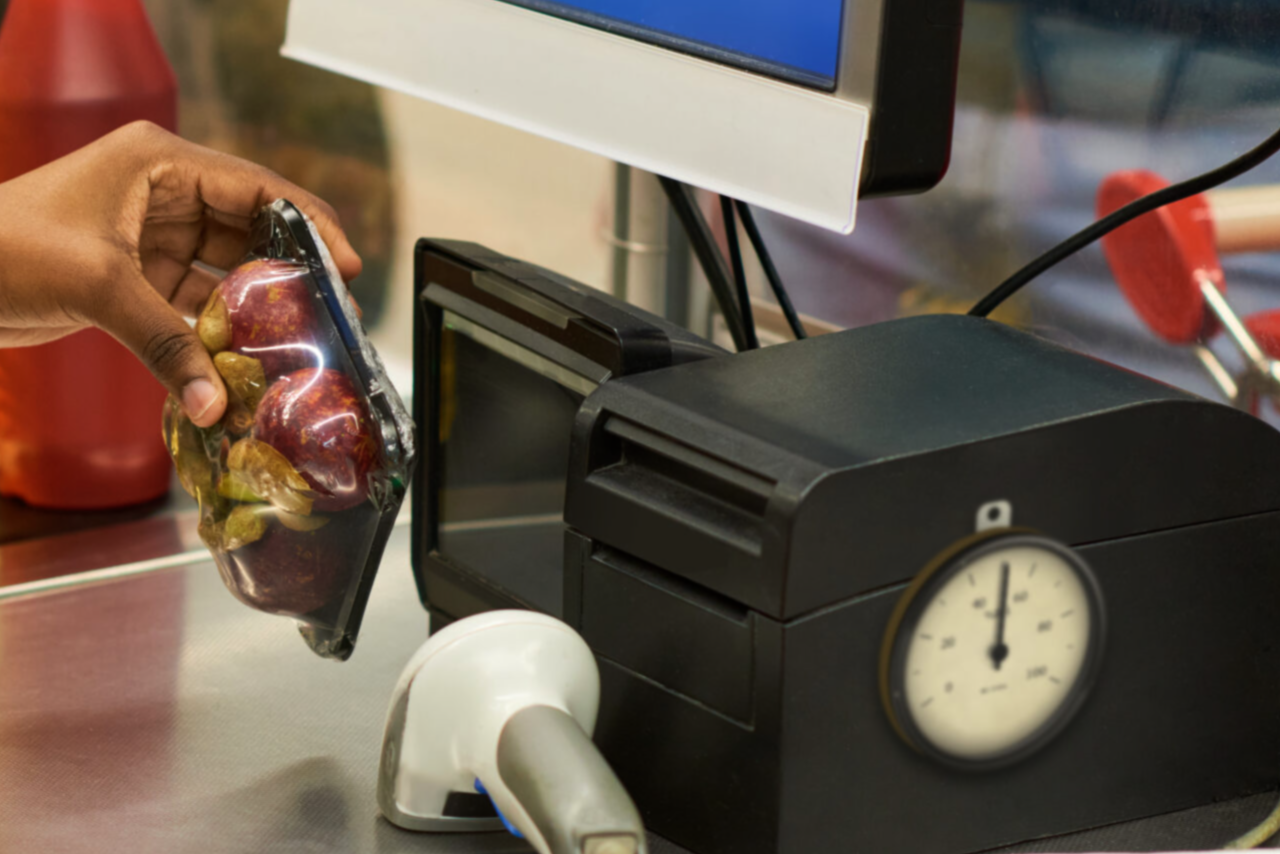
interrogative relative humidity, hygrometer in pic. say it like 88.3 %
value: 50 %
